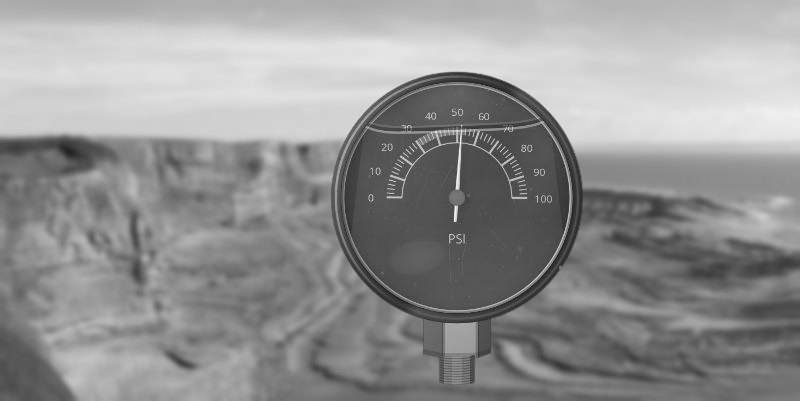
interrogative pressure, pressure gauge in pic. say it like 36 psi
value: 52 psi
